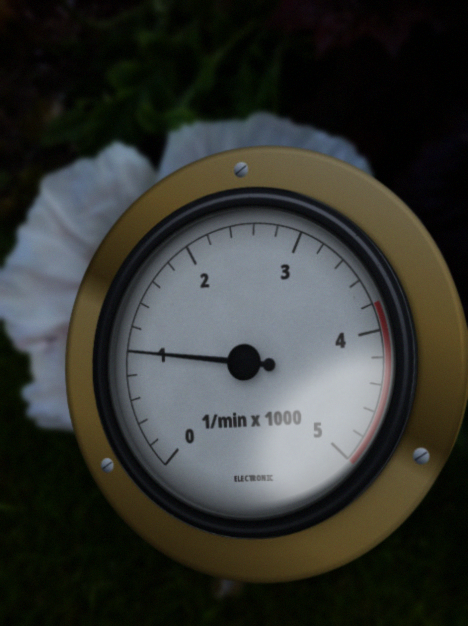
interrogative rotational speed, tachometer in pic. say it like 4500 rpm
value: 1000 rpm
